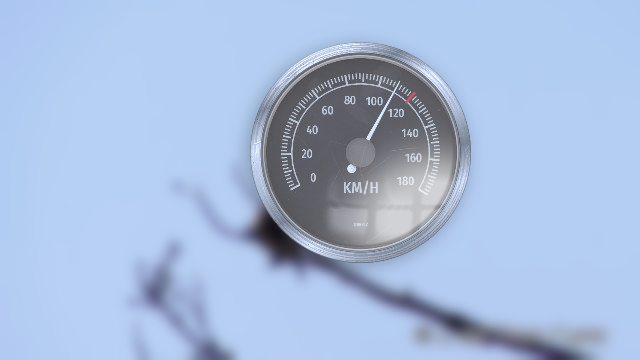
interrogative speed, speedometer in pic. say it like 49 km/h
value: 110 km/h
